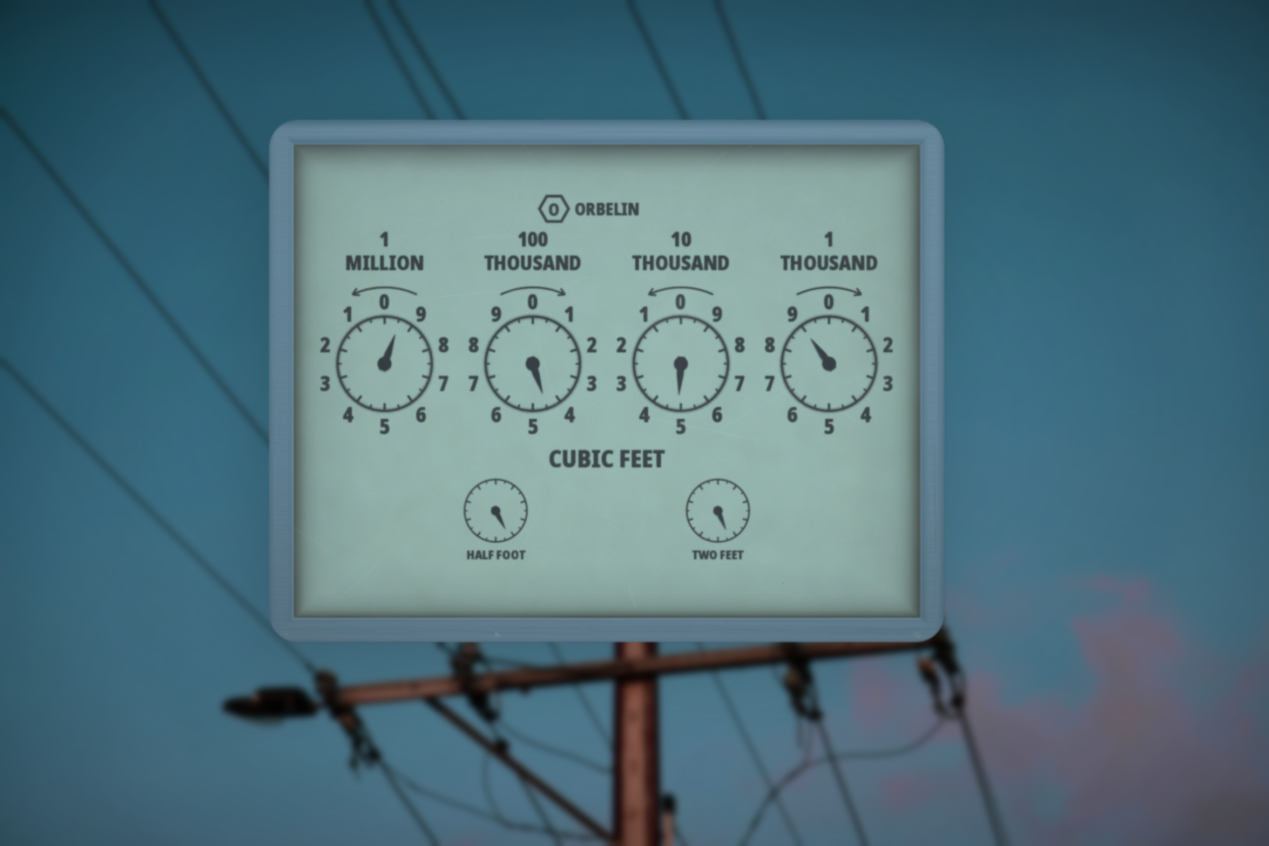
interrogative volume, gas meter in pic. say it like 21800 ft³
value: 944900 ft³
